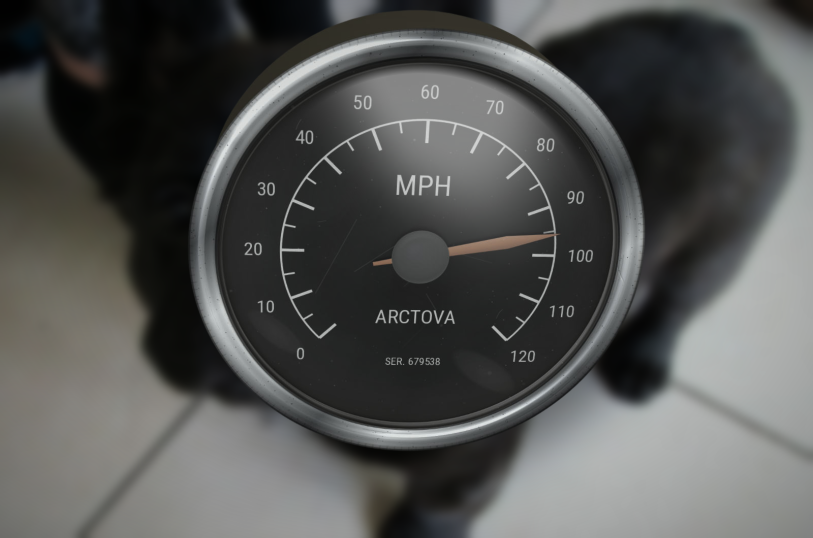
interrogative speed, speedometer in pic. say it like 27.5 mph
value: 95 mph
